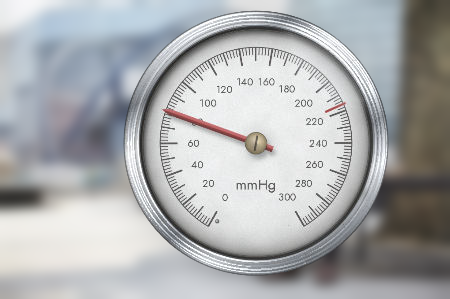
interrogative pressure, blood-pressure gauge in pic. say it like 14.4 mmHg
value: 80 mmHg
